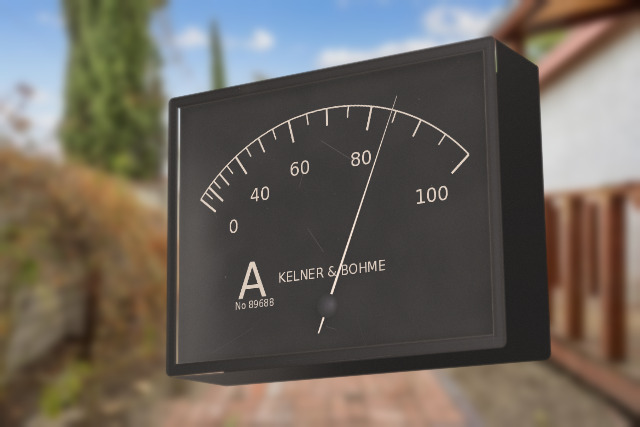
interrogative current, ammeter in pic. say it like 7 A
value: 85 A
